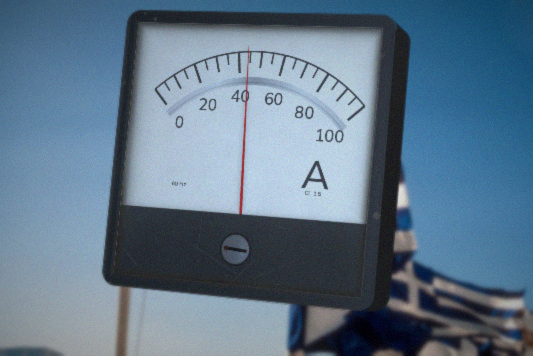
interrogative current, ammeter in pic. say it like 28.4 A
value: 45 A
